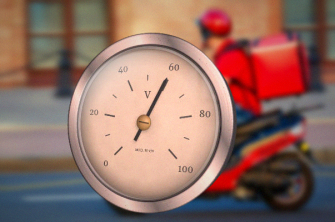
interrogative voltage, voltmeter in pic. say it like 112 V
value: 60 V
